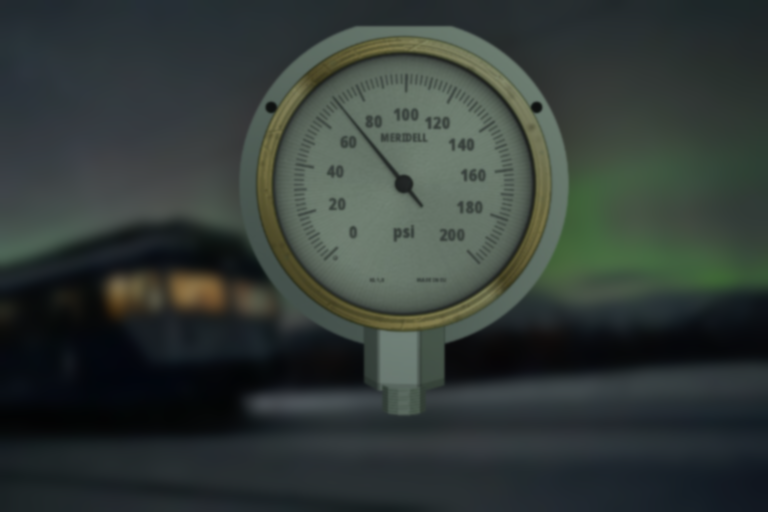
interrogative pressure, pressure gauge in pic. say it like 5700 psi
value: 70 psi
